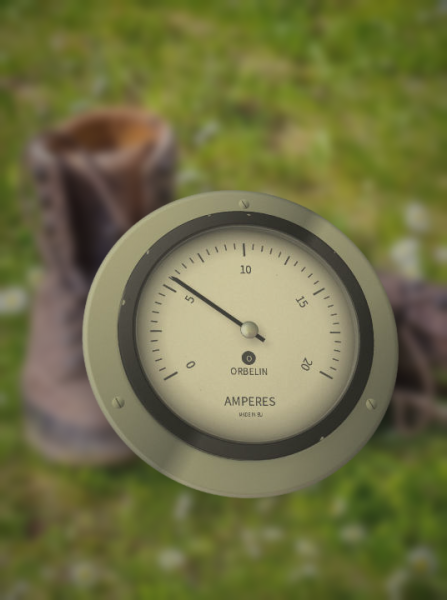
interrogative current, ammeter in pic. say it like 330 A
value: 5.5 A
